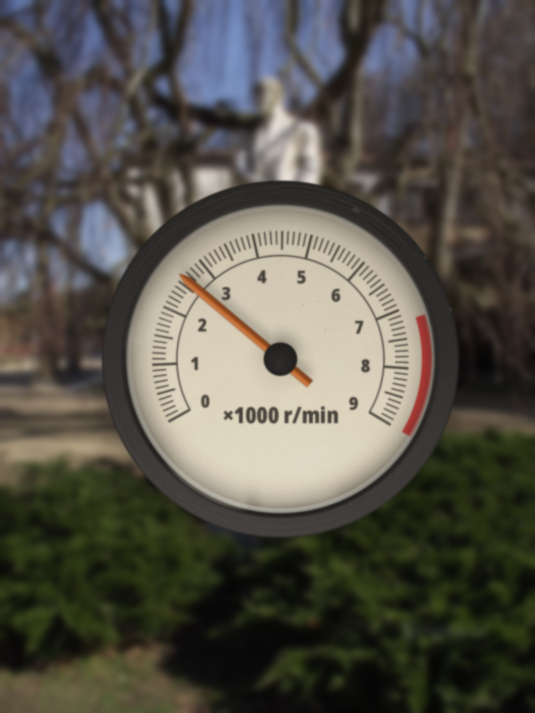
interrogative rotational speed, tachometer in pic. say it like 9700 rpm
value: 2600 rpm
